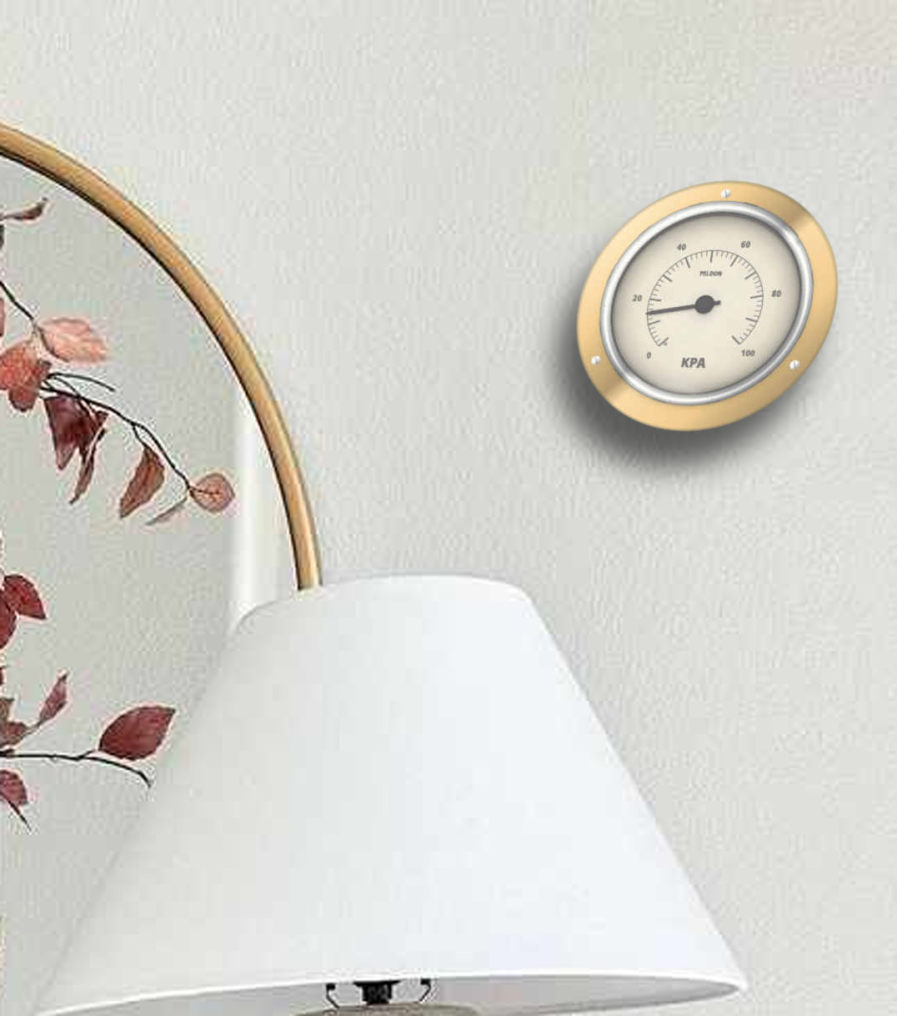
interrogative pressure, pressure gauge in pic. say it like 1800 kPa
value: 14 kPa
